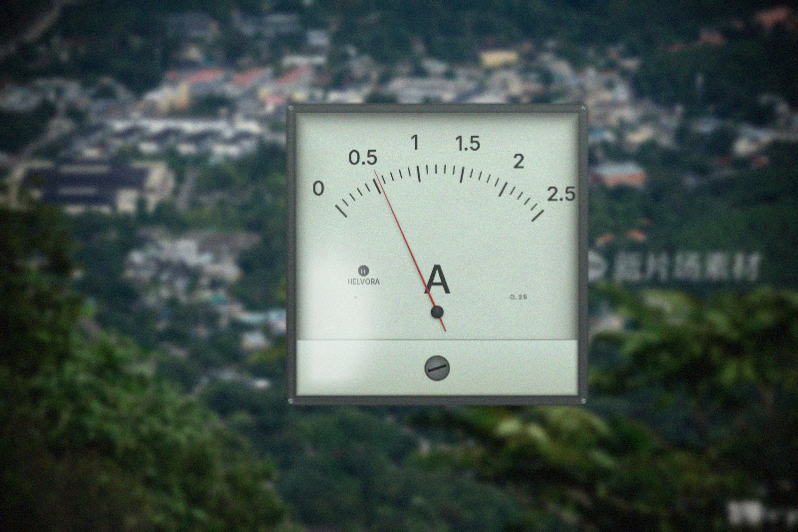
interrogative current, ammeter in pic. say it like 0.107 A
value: 0.55 A
